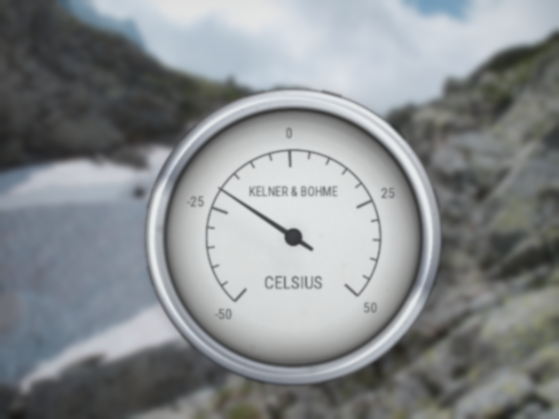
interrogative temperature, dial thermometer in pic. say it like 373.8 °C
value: -20 °C
